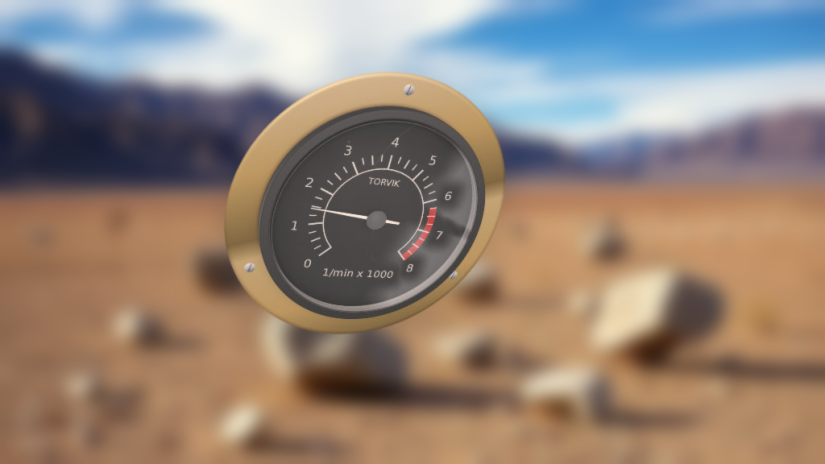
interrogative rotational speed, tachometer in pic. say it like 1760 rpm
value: 1500 rpm
